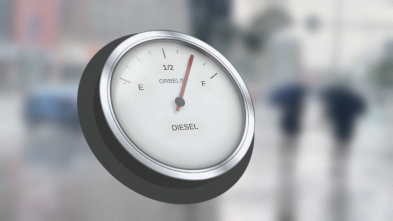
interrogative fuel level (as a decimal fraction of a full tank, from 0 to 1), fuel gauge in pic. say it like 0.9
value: 0.75
